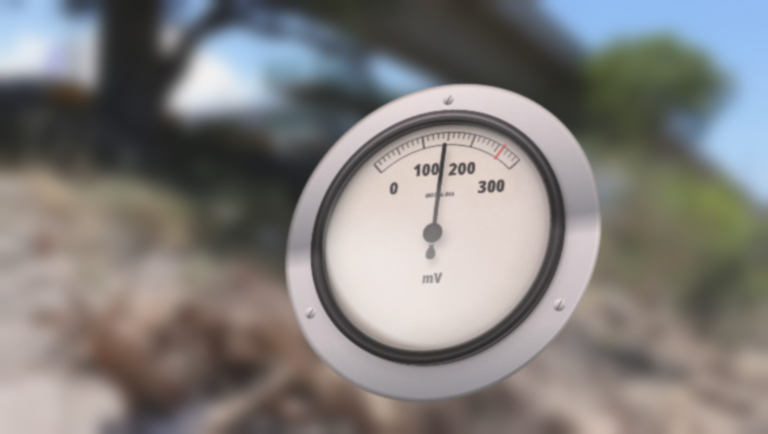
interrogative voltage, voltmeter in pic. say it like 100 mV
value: 150 mV
